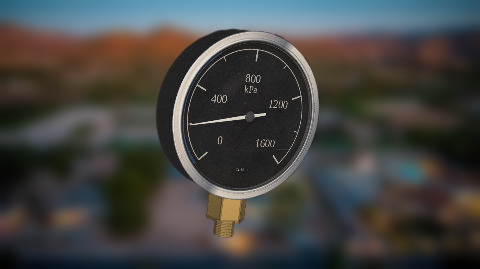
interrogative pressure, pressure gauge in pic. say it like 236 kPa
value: 200 kPa
